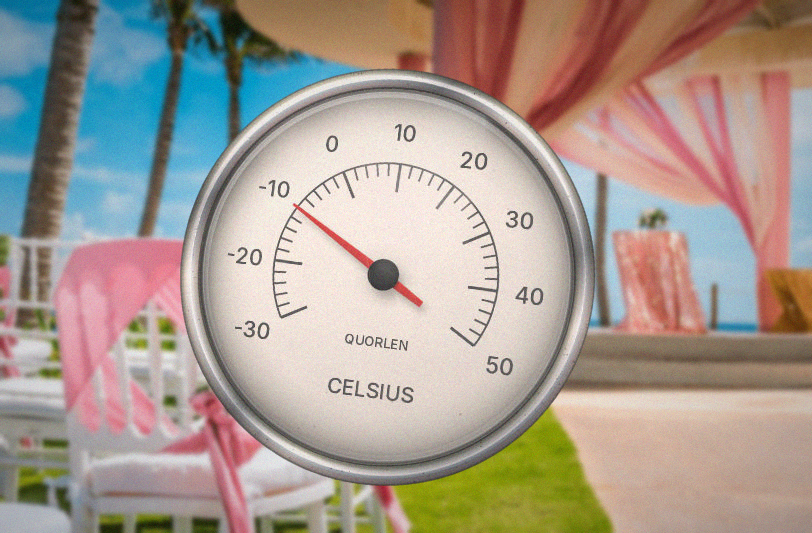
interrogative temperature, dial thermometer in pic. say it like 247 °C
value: -10 °C
